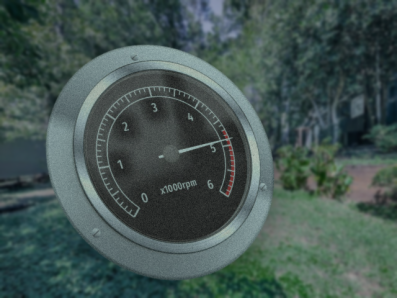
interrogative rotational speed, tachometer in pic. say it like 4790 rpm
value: 4900 rpm
